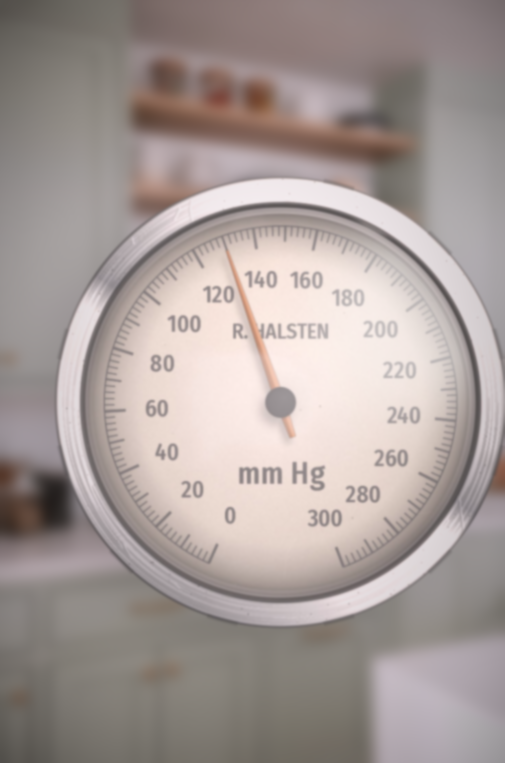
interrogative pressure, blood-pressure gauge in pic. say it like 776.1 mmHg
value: 130 mmHg
